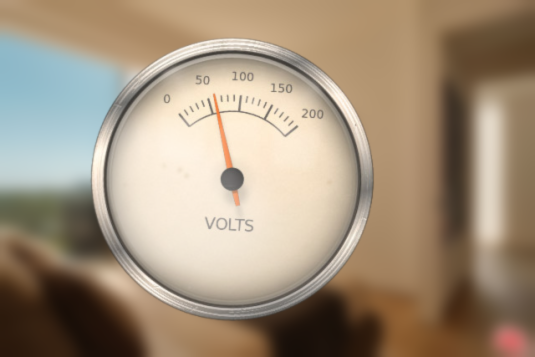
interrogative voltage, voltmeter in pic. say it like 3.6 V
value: 60 V
